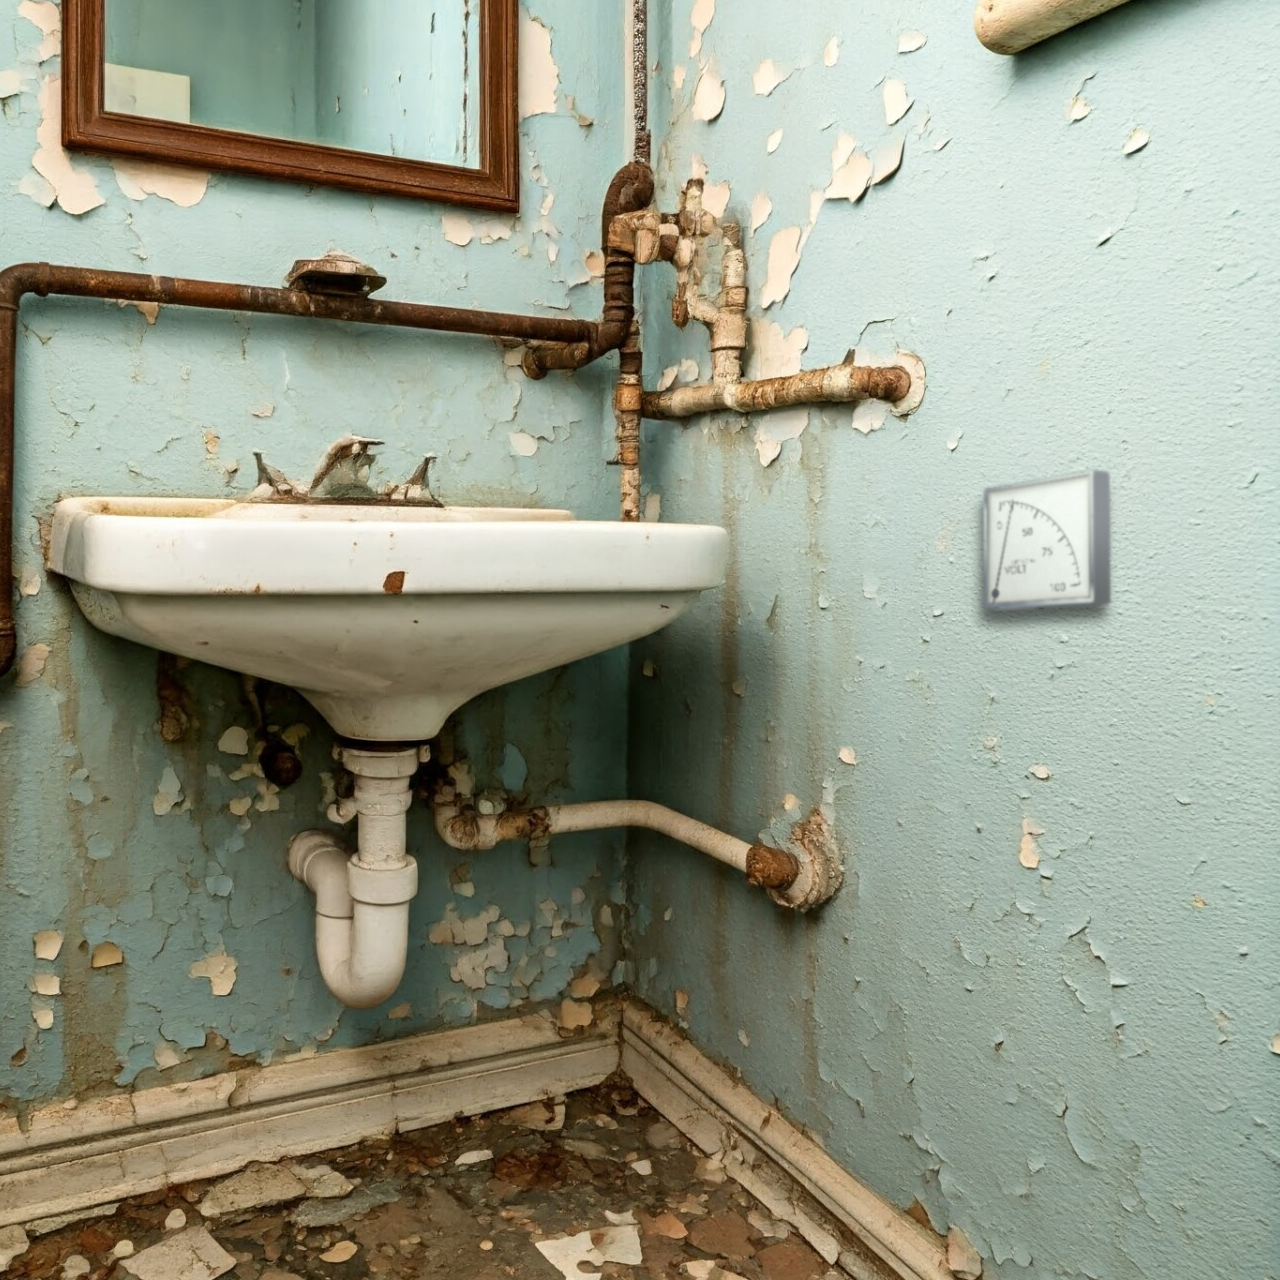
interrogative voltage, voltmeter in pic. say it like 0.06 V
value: 25 V
